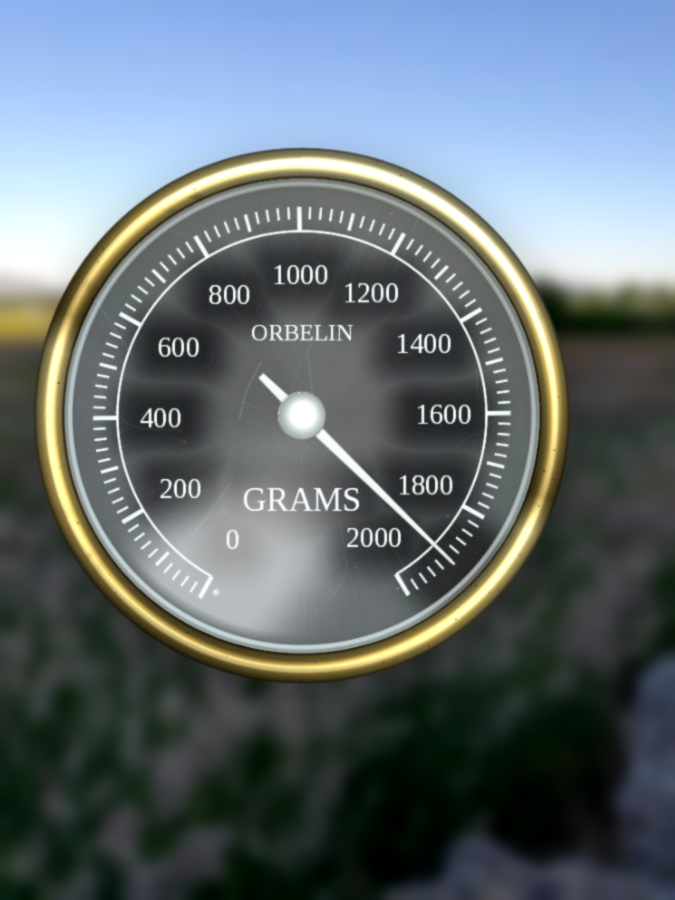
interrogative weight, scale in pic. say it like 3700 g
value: 1900 g
